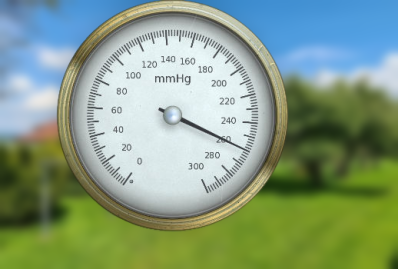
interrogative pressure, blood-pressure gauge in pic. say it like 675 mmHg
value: 260 mmHg
